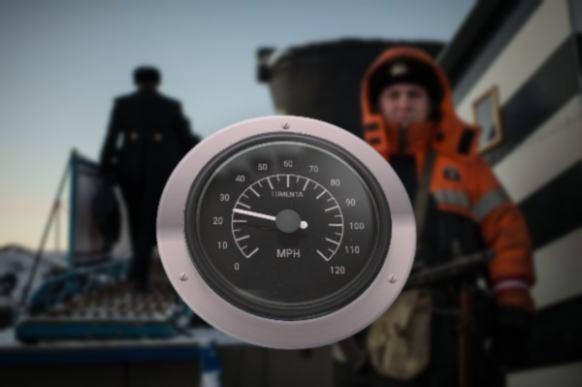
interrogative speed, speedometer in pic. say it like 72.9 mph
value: 25 mph
